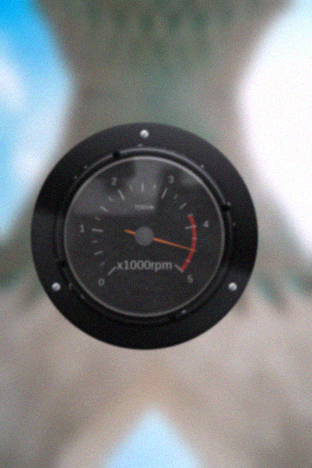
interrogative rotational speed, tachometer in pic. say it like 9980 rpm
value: 4500 rpm
